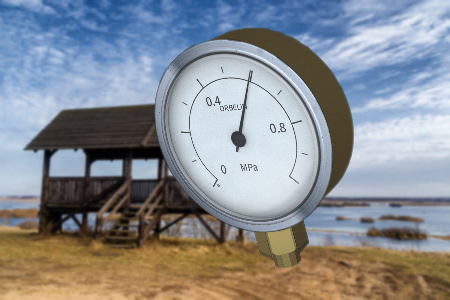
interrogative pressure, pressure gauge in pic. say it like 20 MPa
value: 0.6 MPa
